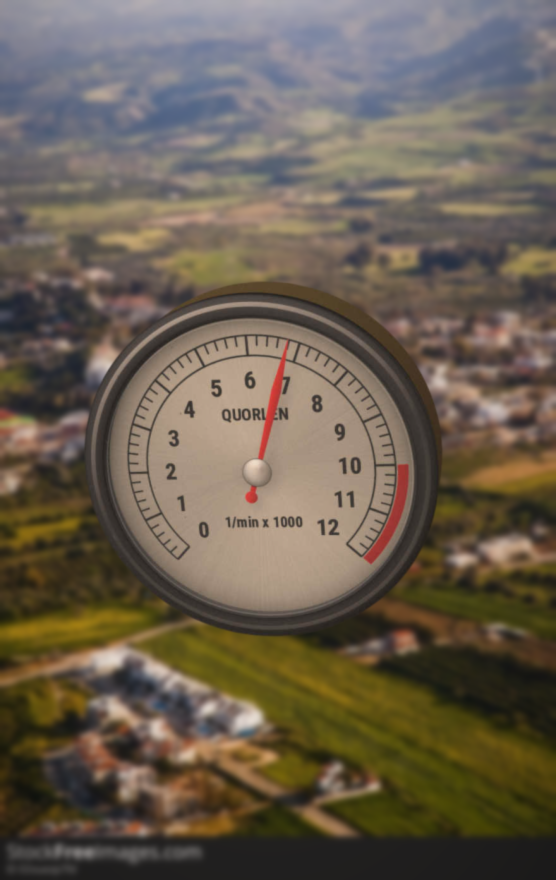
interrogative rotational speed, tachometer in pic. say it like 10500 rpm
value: 6800 rpm
